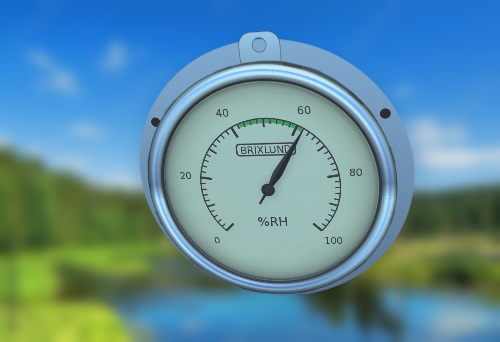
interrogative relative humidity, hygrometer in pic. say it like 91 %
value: 62 %
